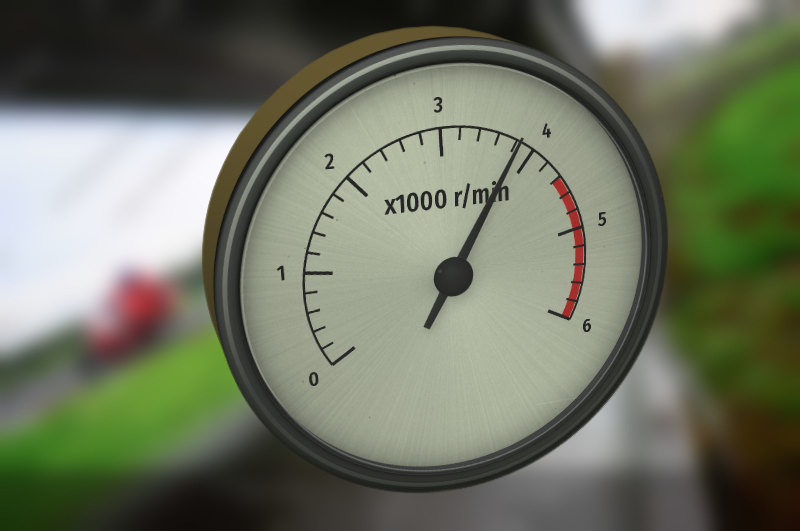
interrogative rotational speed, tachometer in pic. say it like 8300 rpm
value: 3800 rpm
